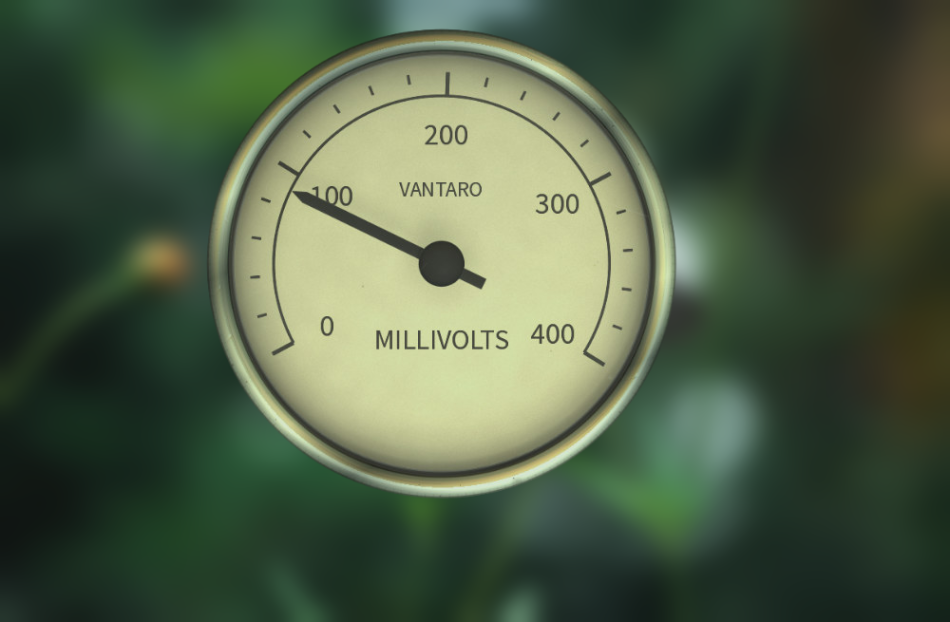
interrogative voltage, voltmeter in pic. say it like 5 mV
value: 90 mV
